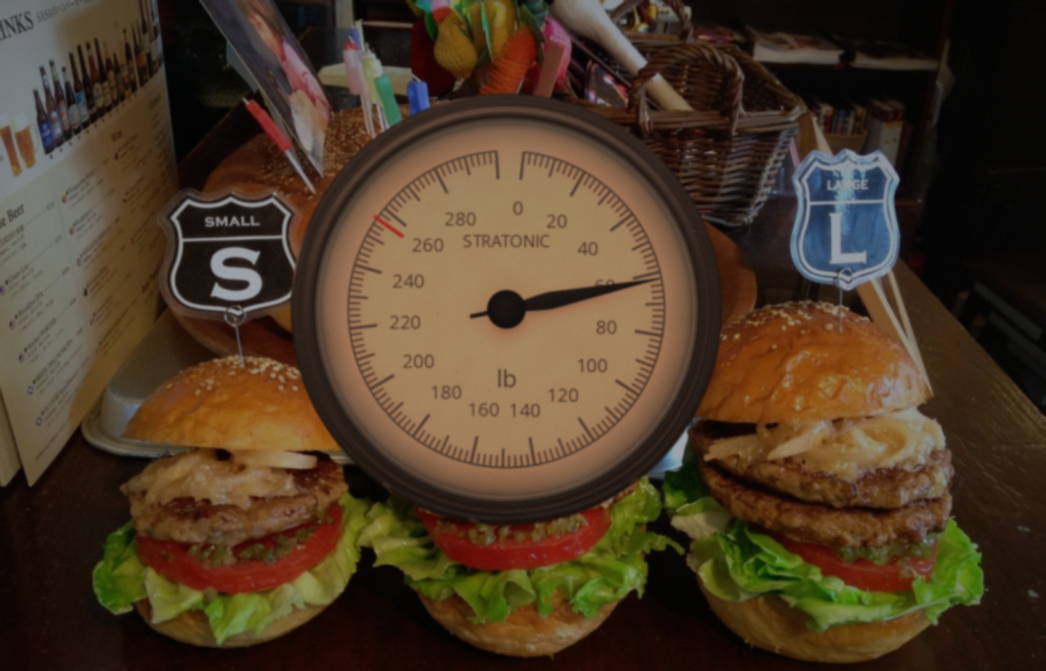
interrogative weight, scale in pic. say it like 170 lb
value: 62 lb
